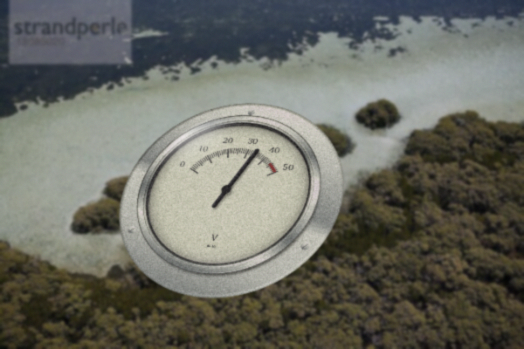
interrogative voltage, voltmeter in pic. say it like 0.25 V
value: 35 V
